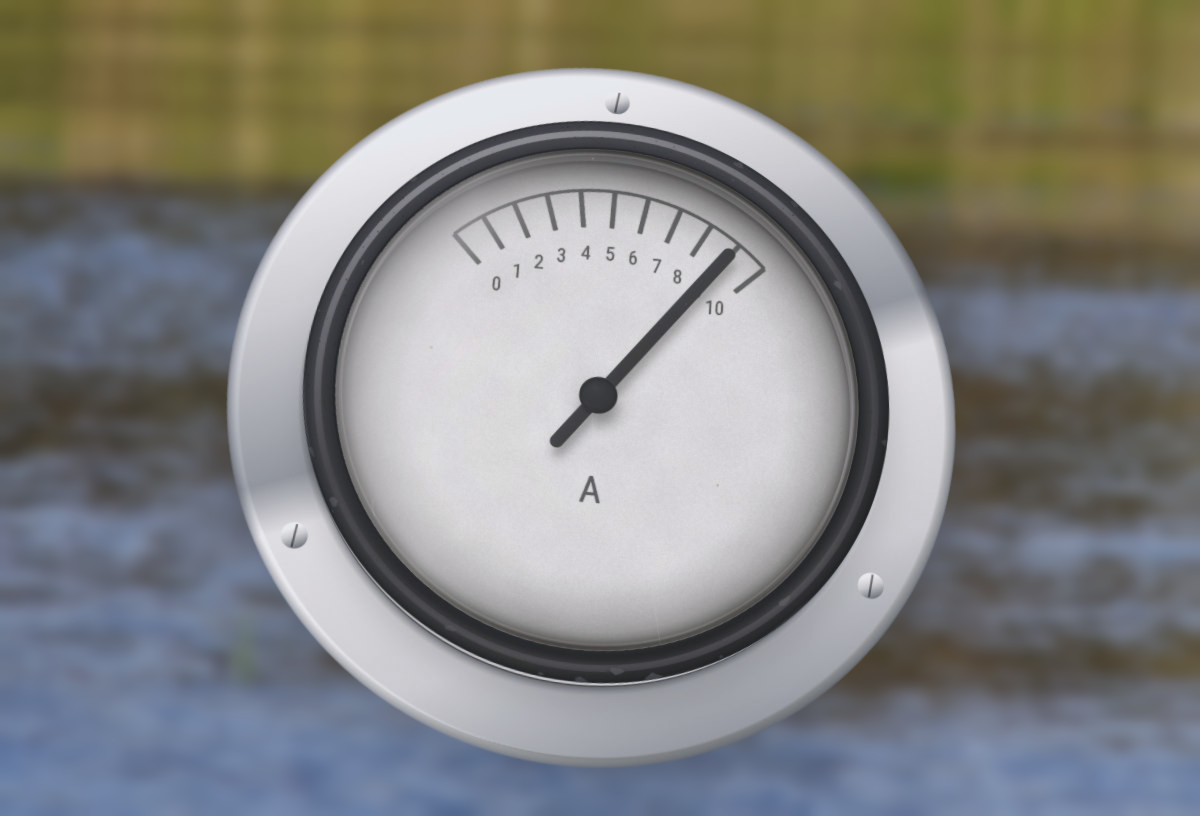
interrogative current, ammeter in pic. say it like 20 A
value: 9 A
